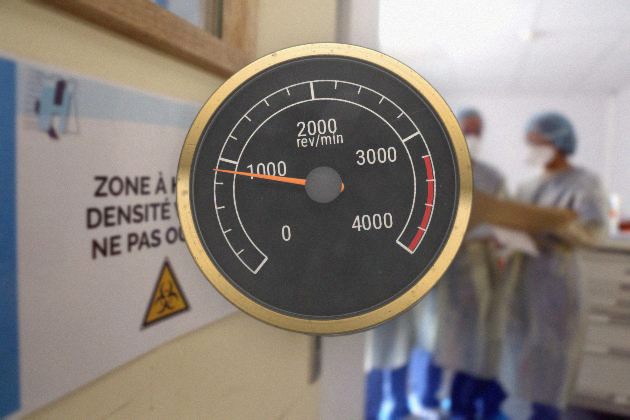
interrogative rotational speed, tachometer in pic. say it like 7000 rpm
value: 900 rpm
